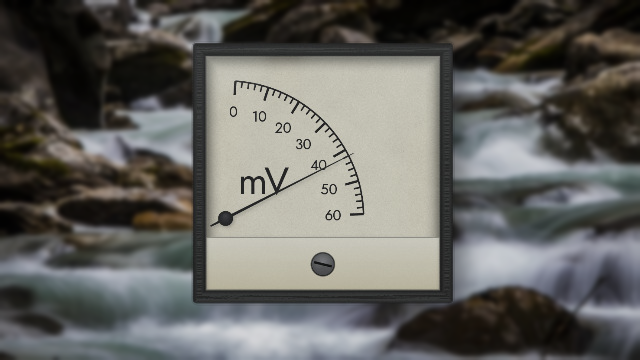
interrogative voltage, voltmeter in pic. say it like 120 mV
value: 42 mV
